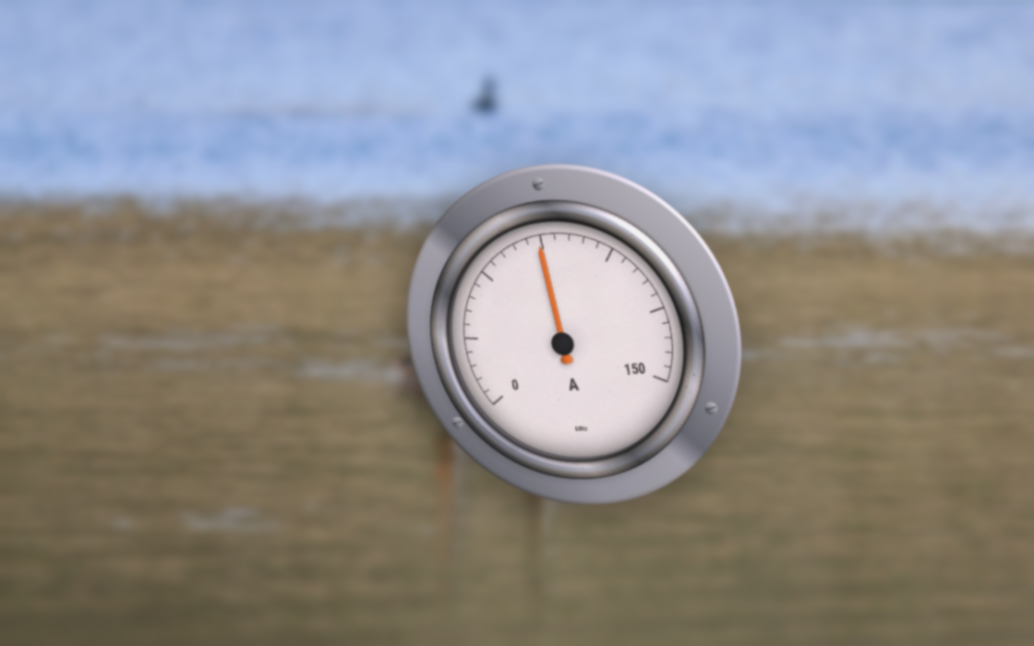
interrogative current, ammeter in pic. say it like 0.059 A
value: 75 A
